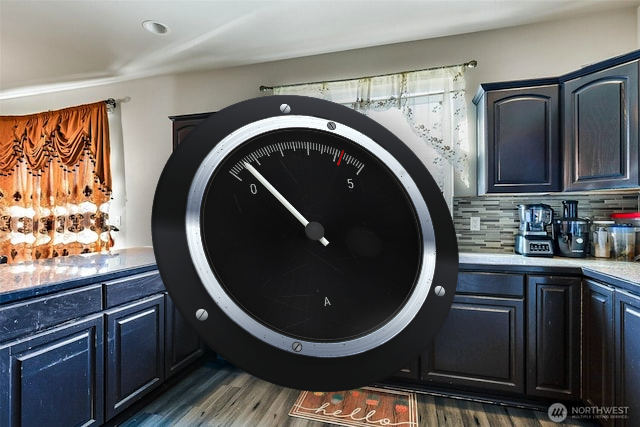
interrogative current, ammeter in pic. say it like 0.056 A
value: 0.5 A
